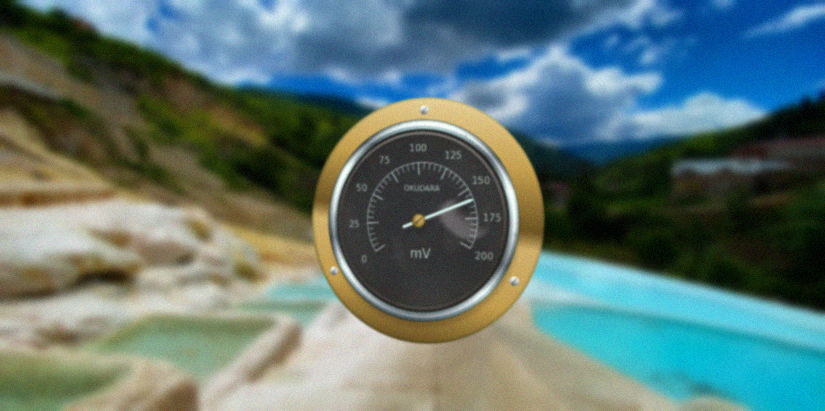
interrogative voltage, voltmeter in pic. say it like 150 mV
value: 160 mV
